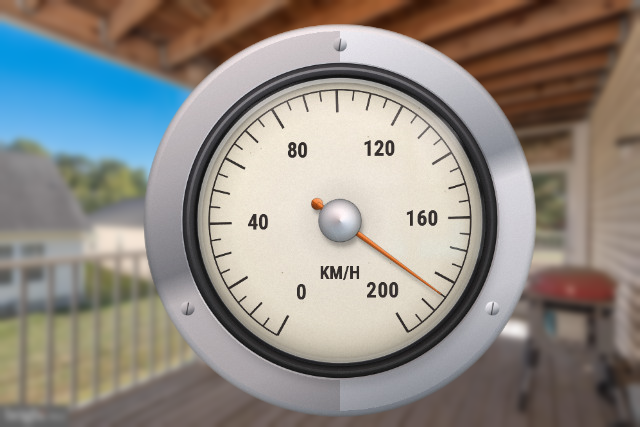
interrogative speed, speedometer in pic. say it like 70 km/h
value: 185 km/h
